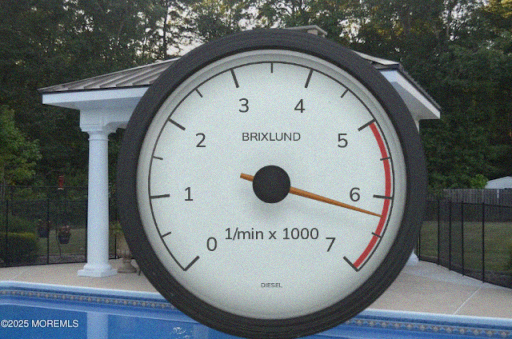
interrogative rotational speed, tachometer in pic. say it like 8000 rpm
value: 6250 rpm
